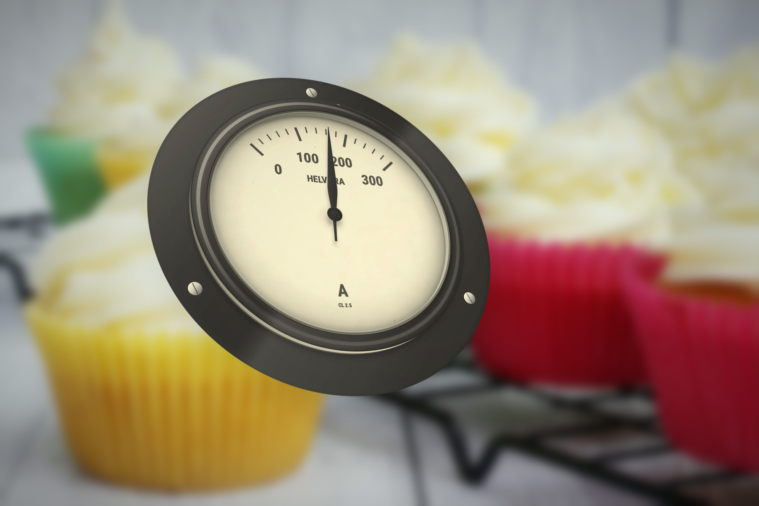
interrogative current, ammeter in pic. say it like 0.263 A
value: 160 A
